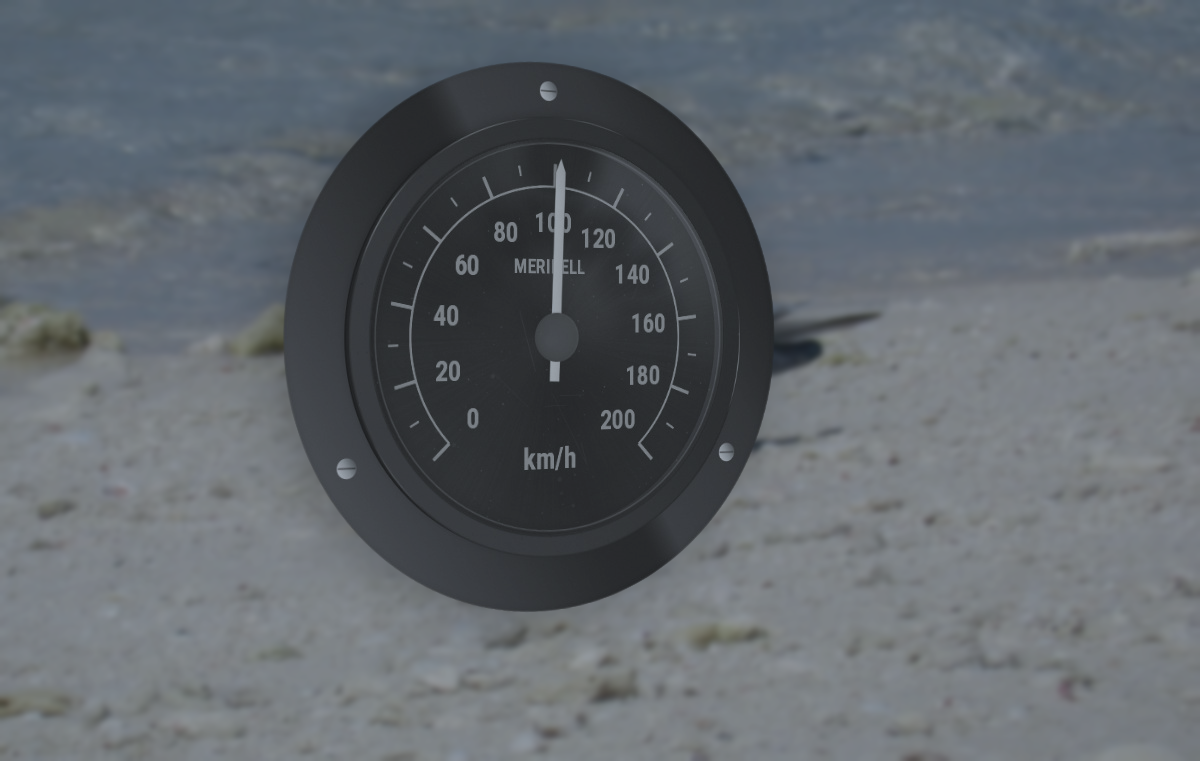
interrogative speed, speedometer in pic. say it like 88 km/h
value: 100 km/h
